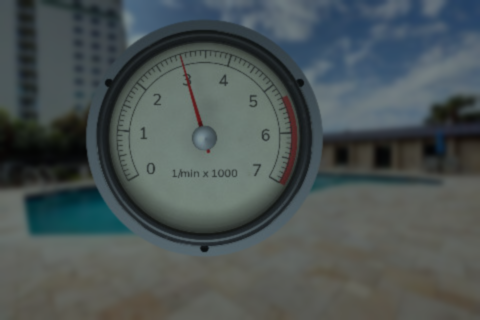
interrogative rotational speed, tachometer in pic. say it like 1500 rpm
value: 3000 rpm
